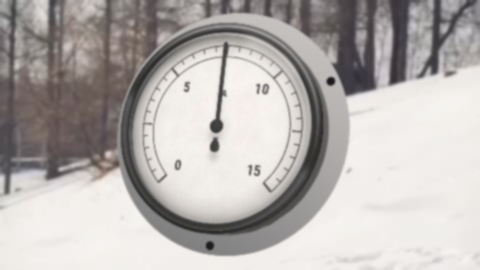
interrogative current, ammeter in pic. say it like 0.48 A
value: 7.5 A
